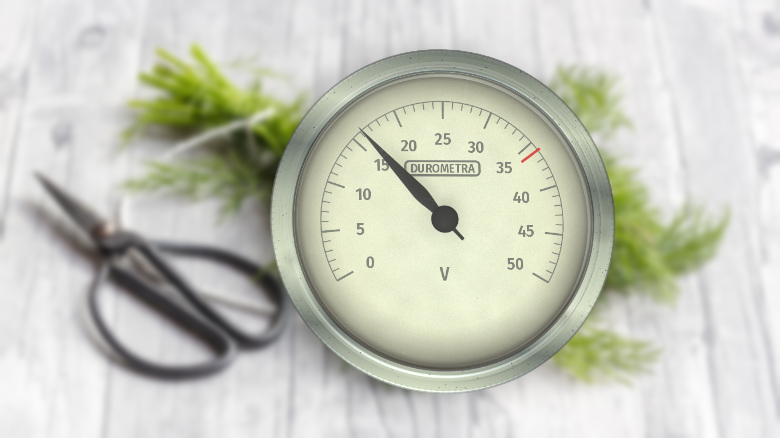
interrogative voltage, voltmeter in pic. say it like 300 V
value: 16 V
